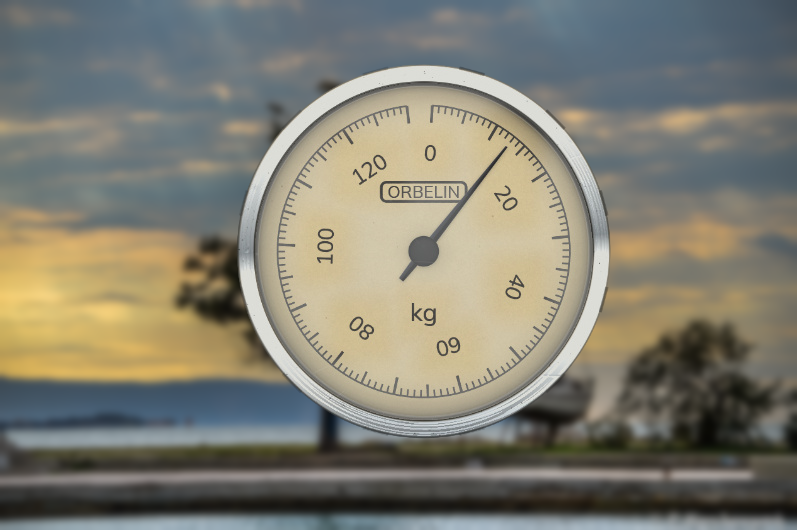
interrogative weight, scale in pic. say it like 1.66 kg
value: 13 kg
